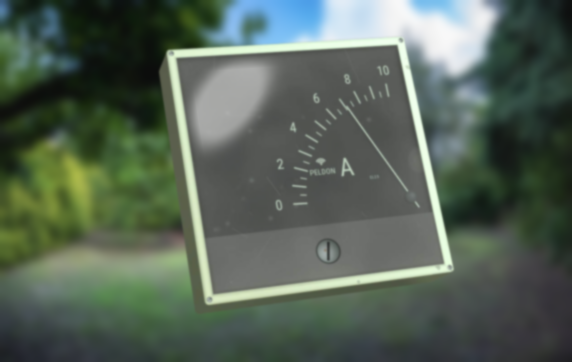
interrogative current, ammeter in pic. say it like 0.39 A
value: 7 A
